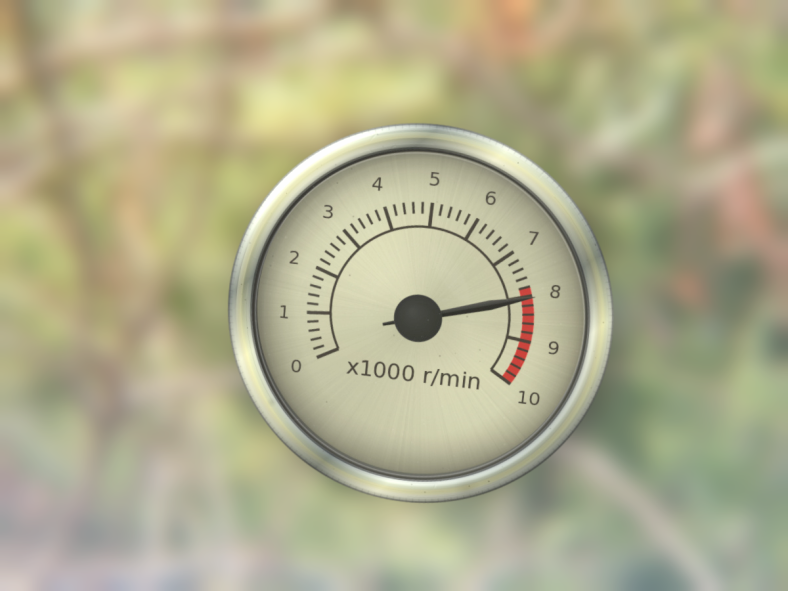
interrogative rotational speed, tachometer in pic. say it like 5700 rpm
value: 8000 rpm
